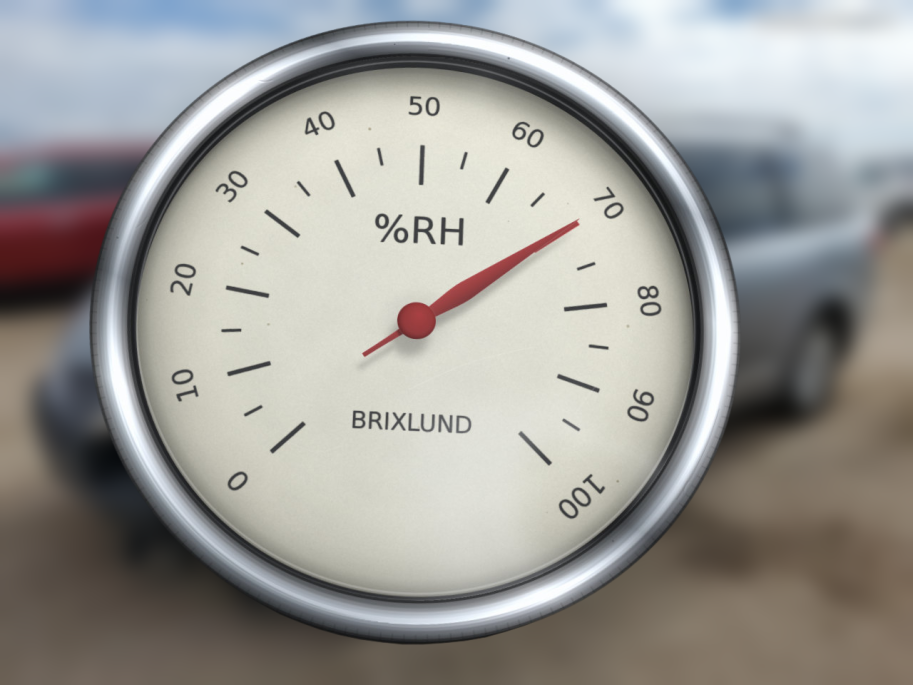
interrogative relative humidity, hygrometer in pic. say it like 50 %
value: 70 %
